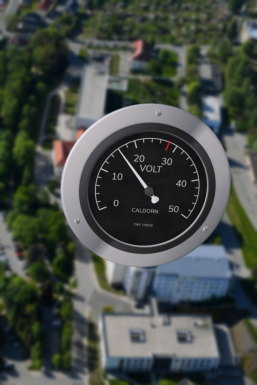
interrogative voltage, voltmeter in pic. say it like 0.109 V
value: 16 V
